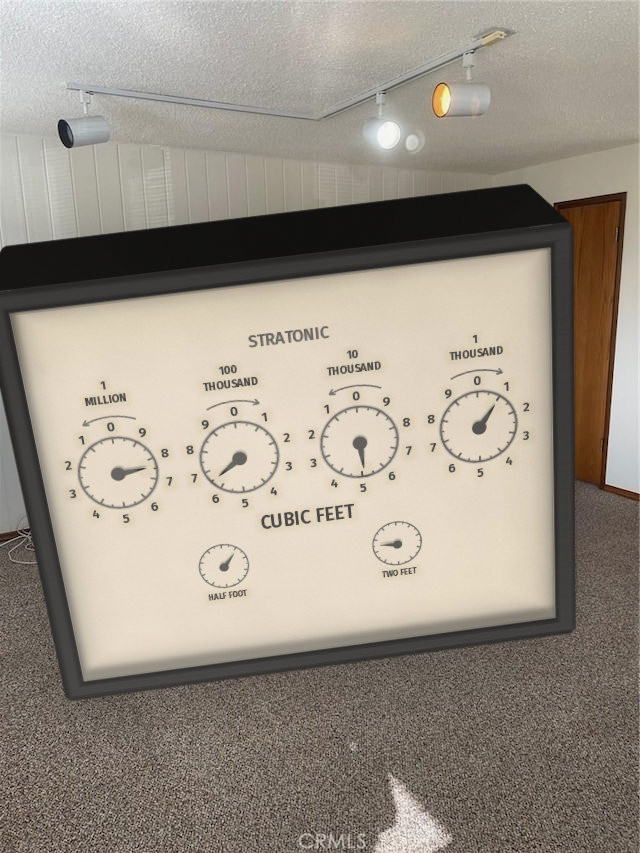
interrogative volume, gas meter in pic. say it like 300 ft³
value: 765100 ft³
